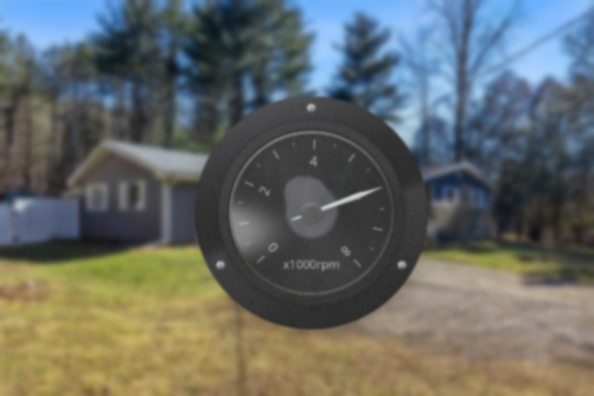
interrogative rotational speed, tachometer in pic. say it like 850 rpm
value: 6000 rpm
